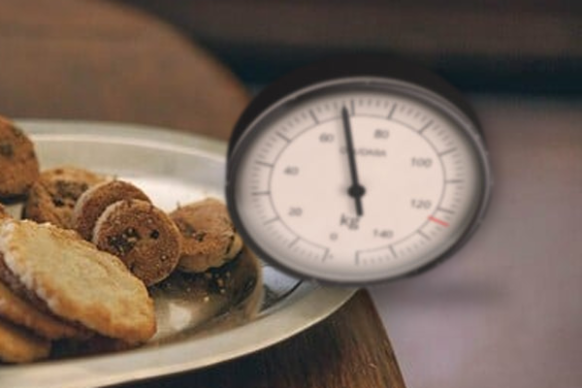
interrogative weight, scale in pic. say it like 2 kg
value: 68 kg
